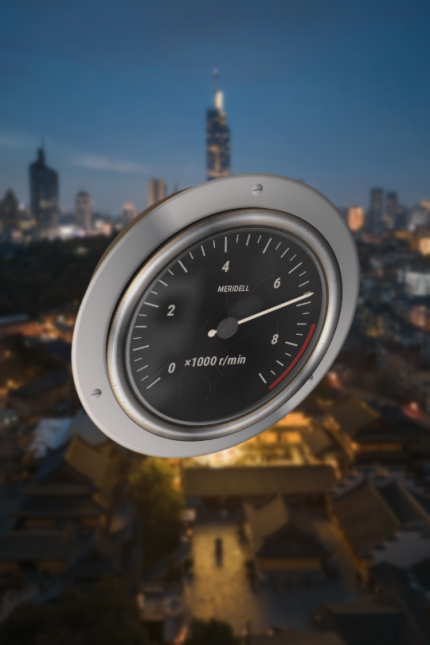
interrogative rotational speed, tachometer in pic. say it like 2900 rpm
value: 6750 rpm
